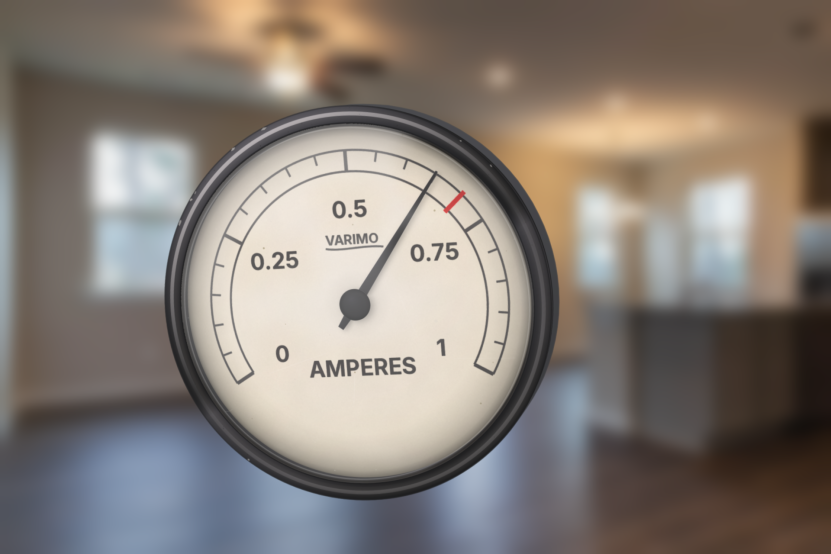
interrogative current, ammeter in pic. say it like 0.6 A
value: 0.65 A
